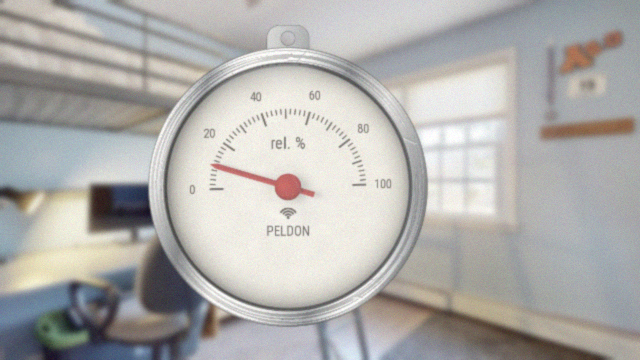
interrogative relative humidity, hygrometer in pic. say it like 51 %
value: 10 %
